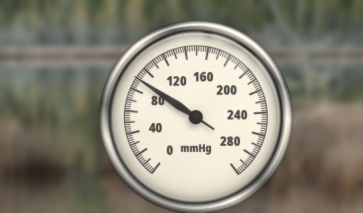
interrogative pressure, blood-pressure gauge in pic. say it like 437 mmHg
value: 90 mmHg
